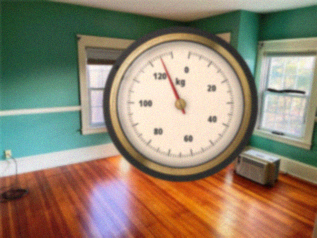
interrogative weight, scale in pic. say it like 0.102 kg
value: 125 kg
